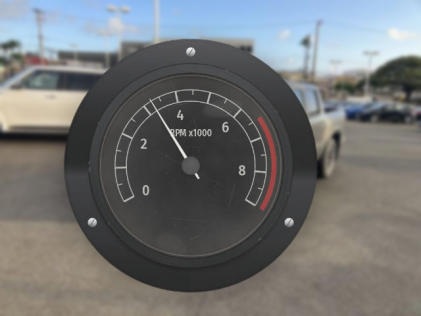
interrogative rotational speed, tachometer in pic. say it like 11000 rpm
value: 3250 rpm
